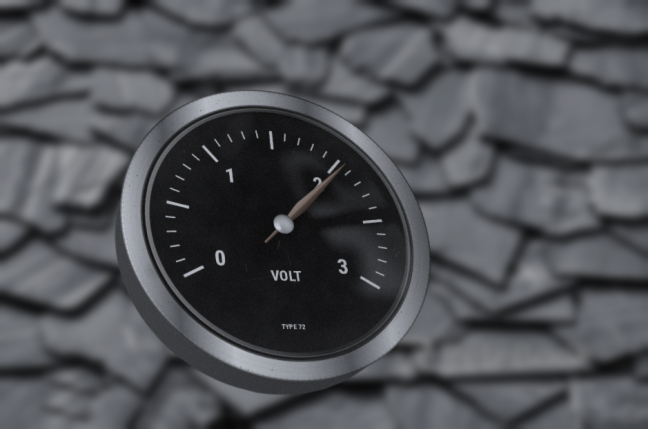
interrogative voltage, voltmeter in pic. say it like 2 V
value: 2.05 V
